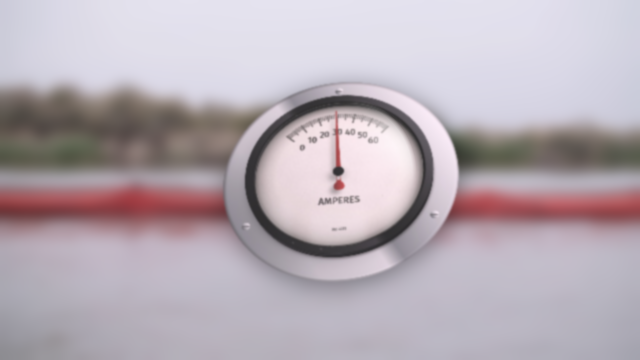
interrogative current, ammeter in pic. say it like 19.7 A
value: 30 A
